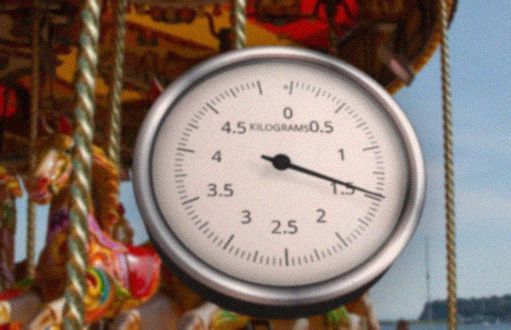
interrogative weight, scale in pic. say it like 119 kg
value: 1.5 kg
